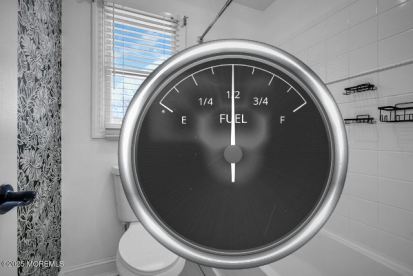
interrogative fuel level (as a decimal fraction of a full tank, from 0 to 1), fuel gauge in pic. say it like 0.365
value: 0.5
